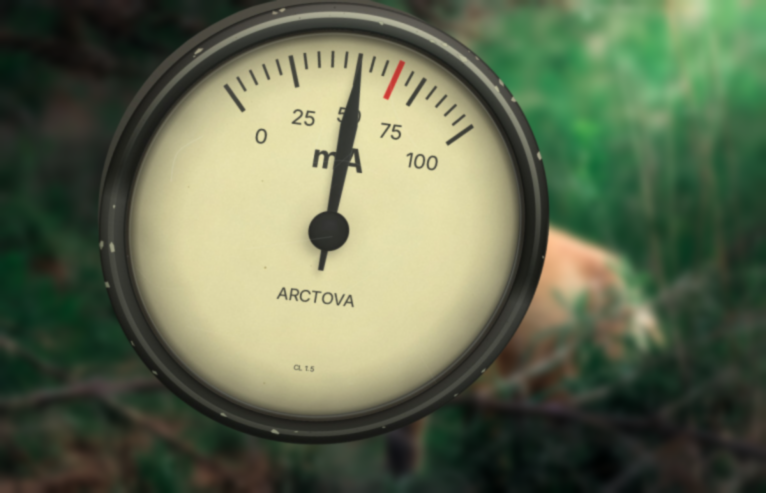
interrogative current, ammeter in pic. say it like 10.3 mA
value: 50 mA
